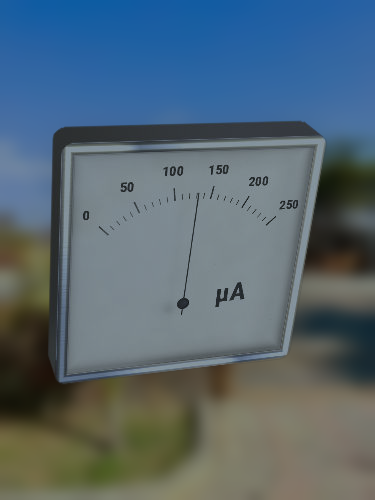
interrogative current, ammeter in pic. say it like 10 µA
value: 130 µA
